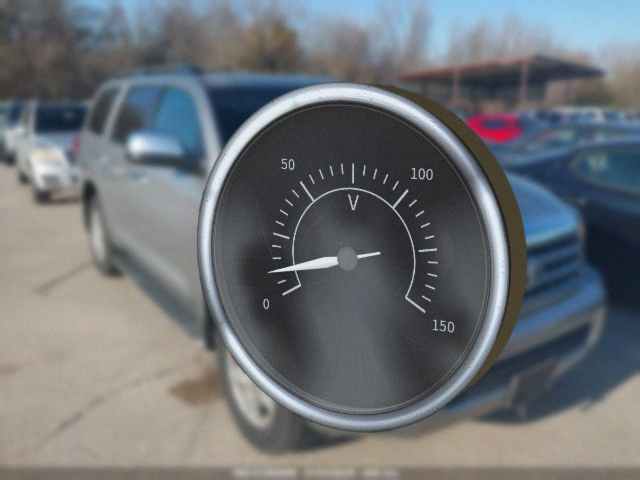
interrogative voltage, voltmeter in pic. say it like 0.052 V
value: 10 V
